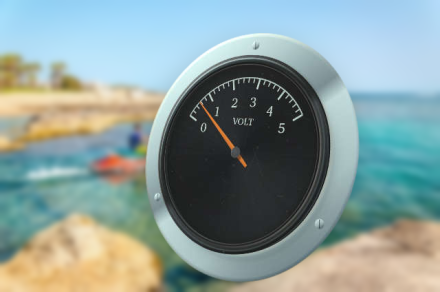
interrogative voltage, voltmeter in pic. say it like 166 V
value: 0.6 V
